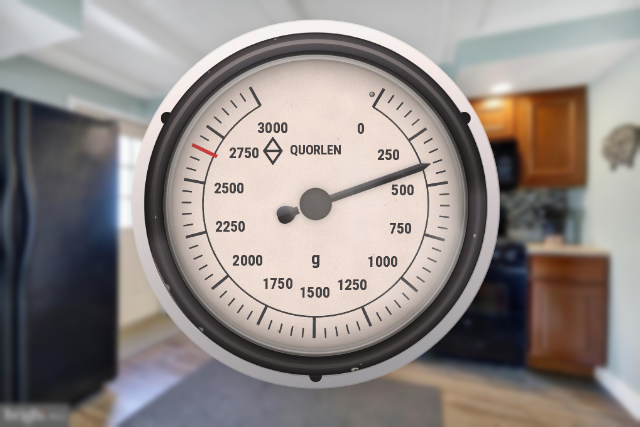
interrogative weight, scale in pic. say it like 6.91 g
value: 400 g
